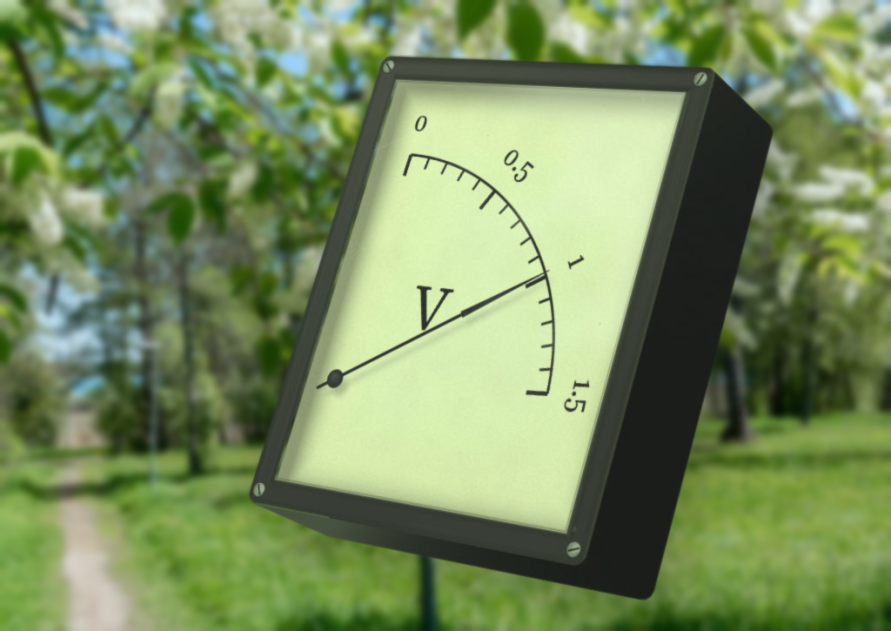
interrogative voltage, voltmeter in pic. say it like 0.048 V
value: 1 V
